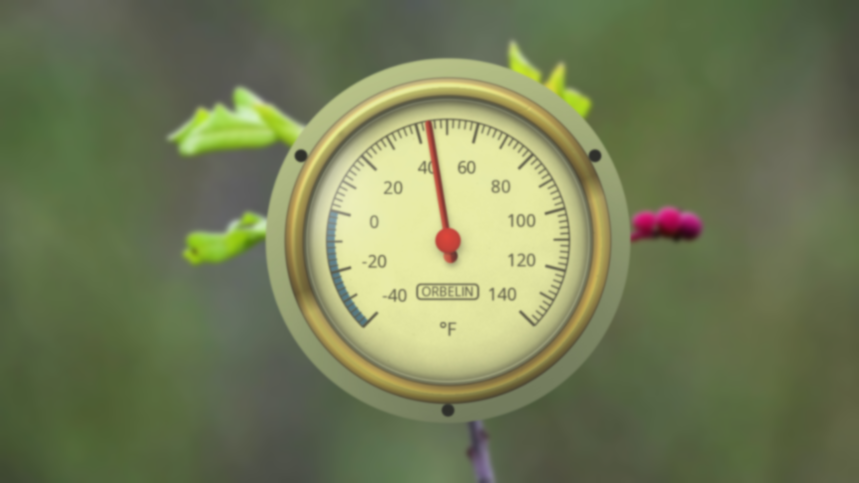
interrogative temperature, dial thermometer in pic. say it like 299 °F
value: 44 °F
